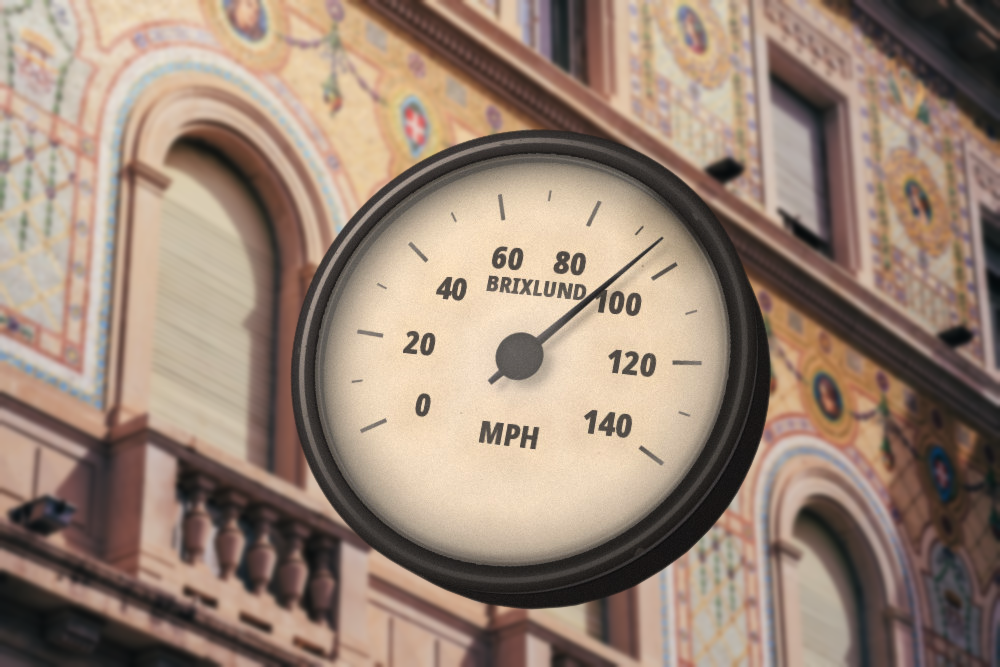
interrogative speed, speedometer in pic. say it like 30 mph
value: 95 mph
